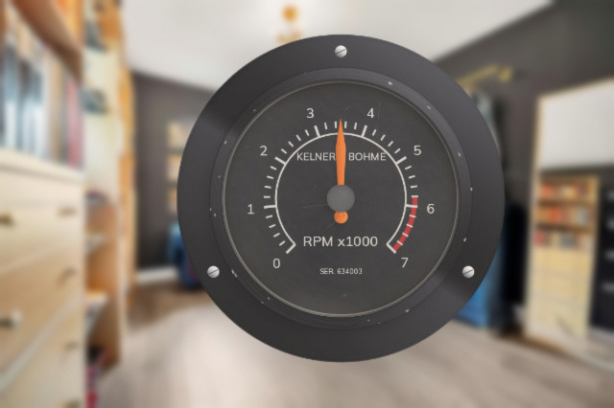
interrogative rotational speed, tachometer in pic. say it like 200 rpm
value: 3500 rpm
